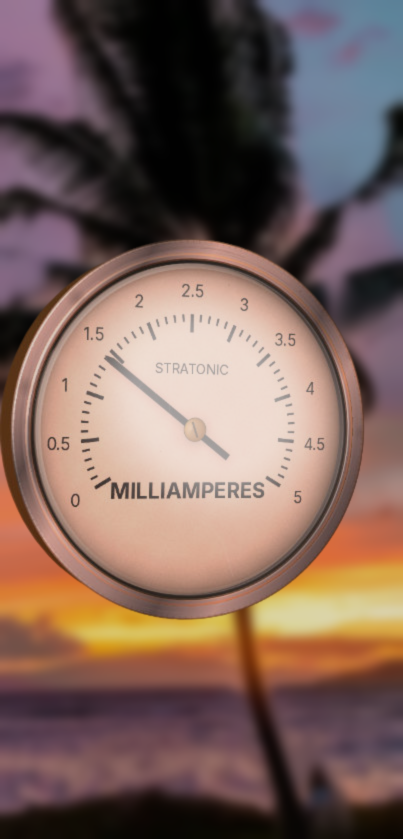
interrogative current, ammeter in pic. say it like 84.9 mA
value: 1.4 mA
